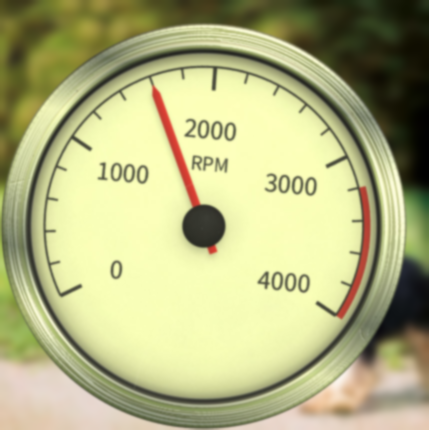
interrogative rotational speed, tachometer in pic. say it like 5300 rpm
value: 1600 rpm
